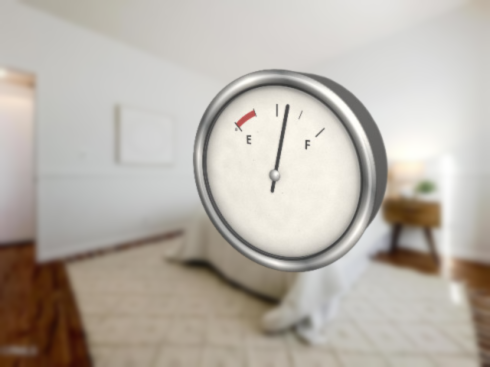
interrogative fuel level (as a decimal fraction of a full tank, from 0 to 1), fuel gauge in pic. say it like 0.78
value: 0.625
